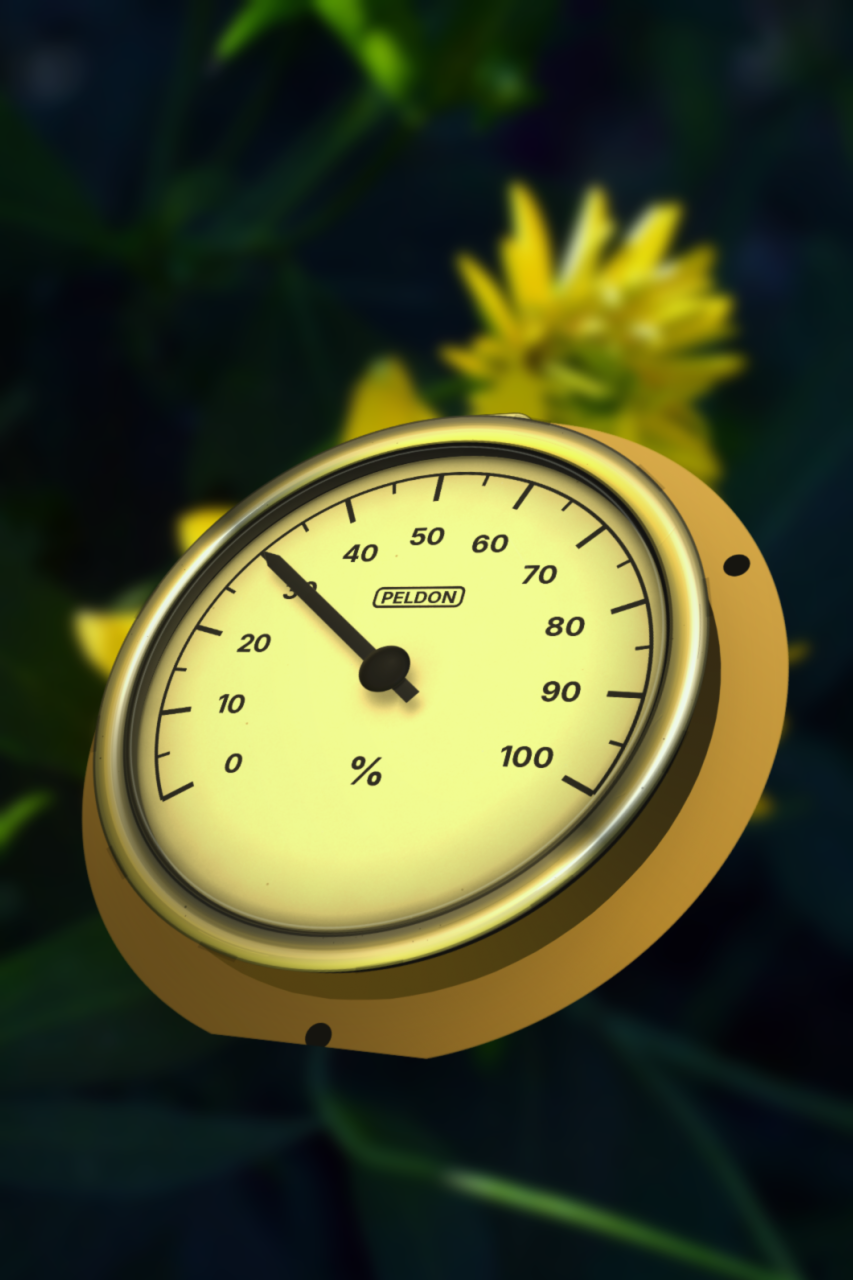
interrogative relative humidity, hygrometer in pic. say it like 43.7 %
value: 30 %
